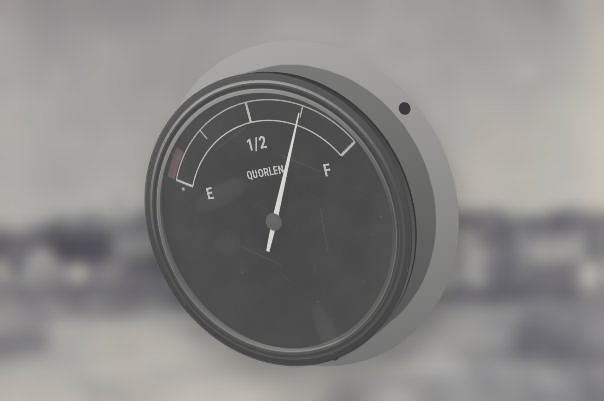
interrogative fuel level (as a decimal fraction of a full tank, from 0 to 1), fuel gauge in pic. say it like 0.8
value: 0.75
